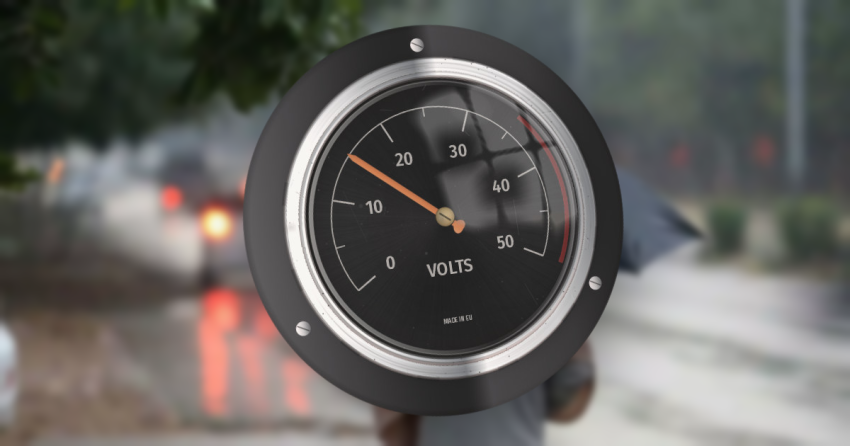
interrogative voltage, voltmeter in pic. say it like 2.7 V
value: 15 V
